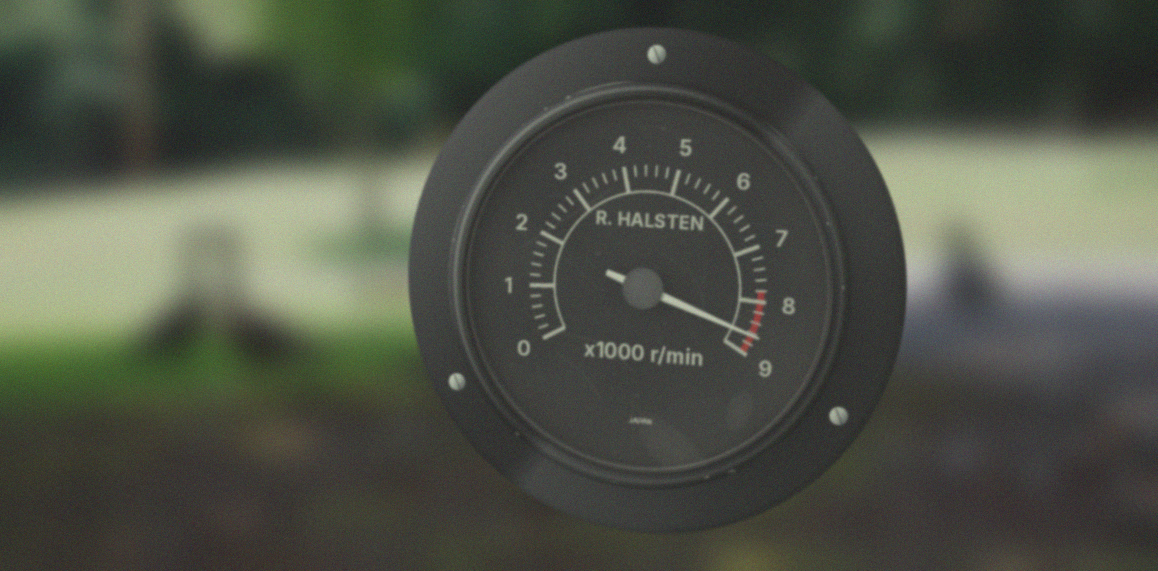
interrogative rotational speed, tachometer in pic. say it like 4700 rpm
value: 8600 rpm
